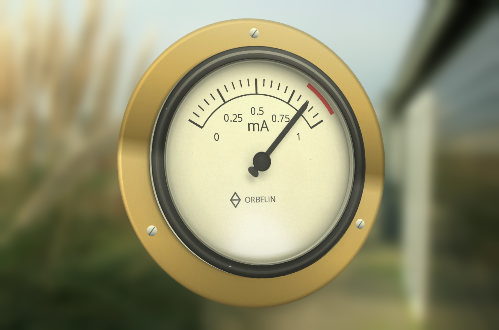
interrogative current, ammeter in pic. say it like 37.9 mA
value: 0.85 mA
